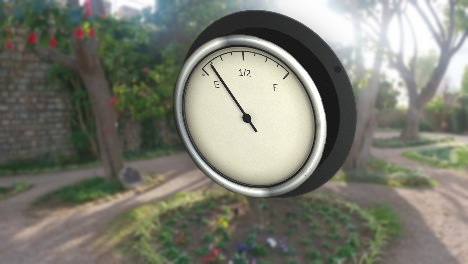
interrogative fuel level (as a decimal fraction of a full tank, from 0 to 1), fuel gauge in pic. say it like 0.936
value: 0.125
